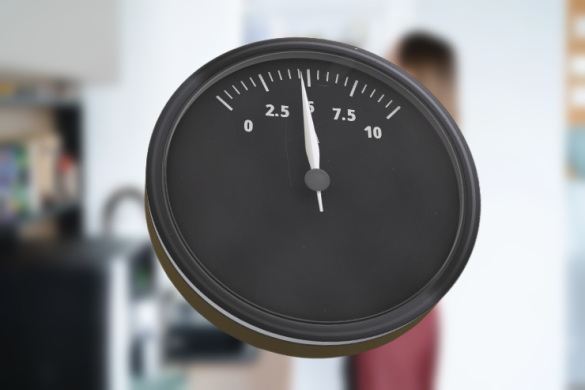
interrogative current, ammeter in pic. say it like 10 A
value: 4.5 A
